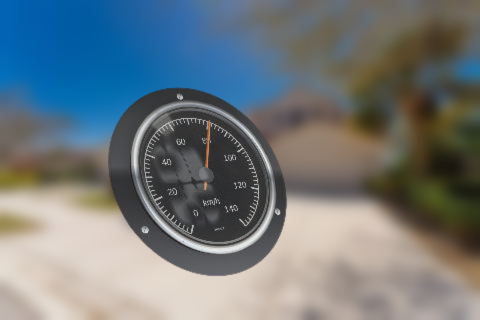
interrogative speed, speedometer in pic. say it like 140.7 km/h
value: 80 km/h
